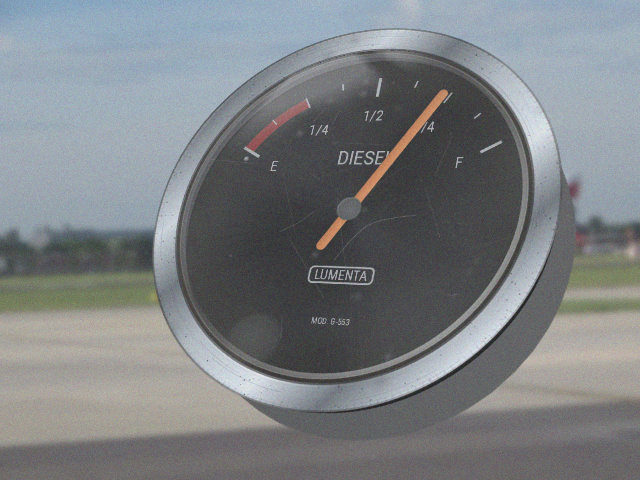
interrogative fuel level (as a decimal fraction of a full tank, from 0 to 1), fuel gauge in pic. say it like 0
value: 0.75
